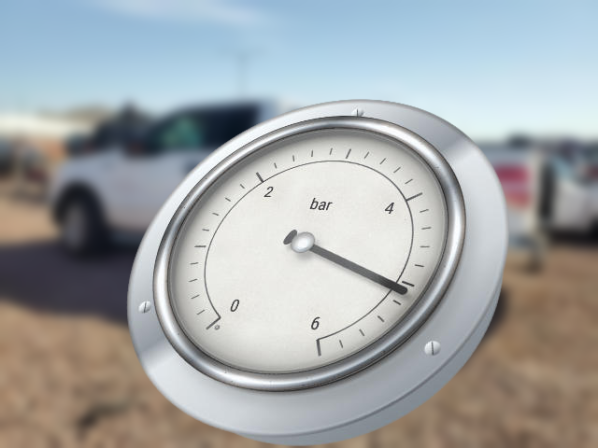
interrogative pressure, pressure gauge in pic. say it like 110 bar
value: 5.1 bar
